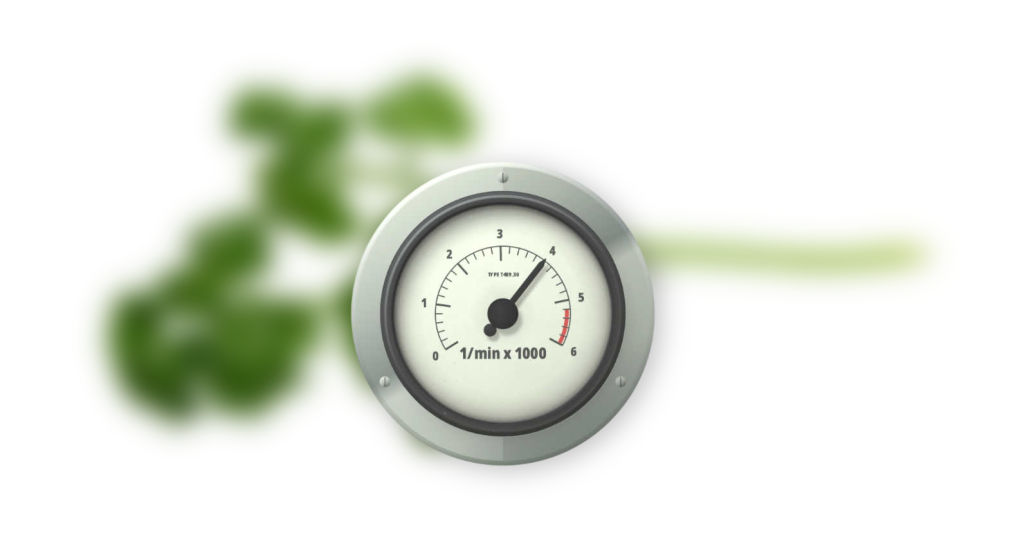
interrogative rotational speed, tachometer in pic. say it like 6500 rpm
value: 4000 rpm
